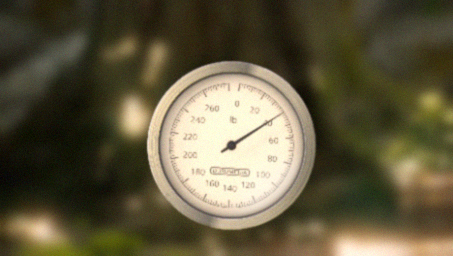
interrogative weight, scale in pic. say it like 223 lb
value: 40 lb
